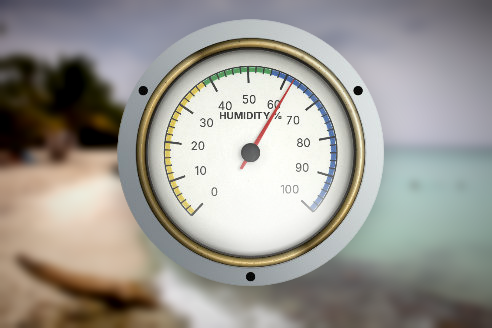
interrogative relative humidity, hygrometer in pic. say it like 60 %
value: 62 %
